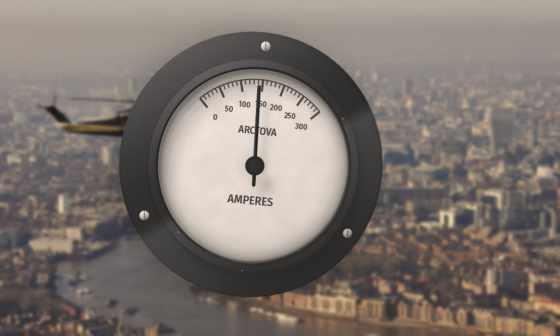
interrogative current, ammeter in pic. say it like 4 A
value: 140 A
